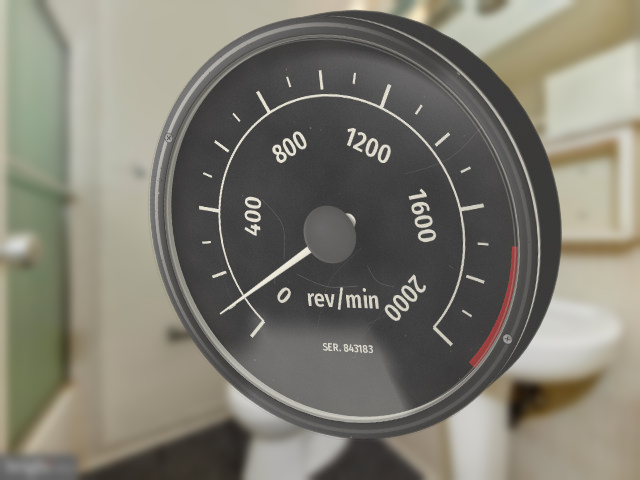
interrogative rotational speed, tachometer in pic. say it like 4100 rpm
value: 100 rpm
